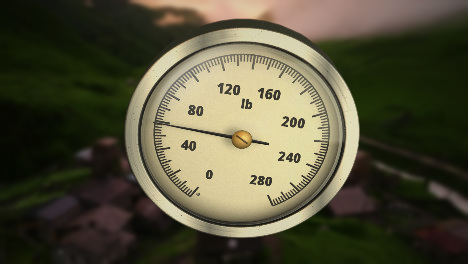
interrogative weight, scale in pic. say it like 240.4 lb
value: 60 lb
